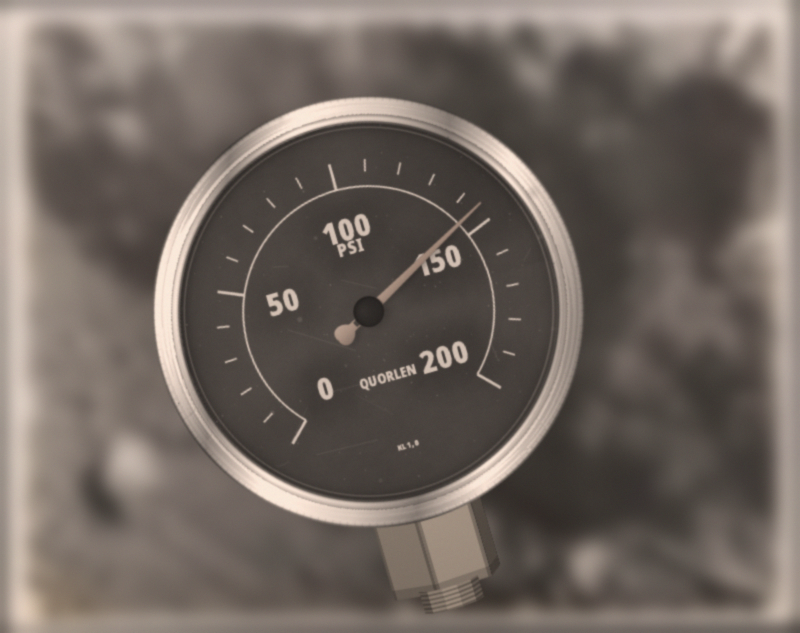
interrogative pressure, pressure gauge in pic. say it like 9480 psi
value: 145 psi
